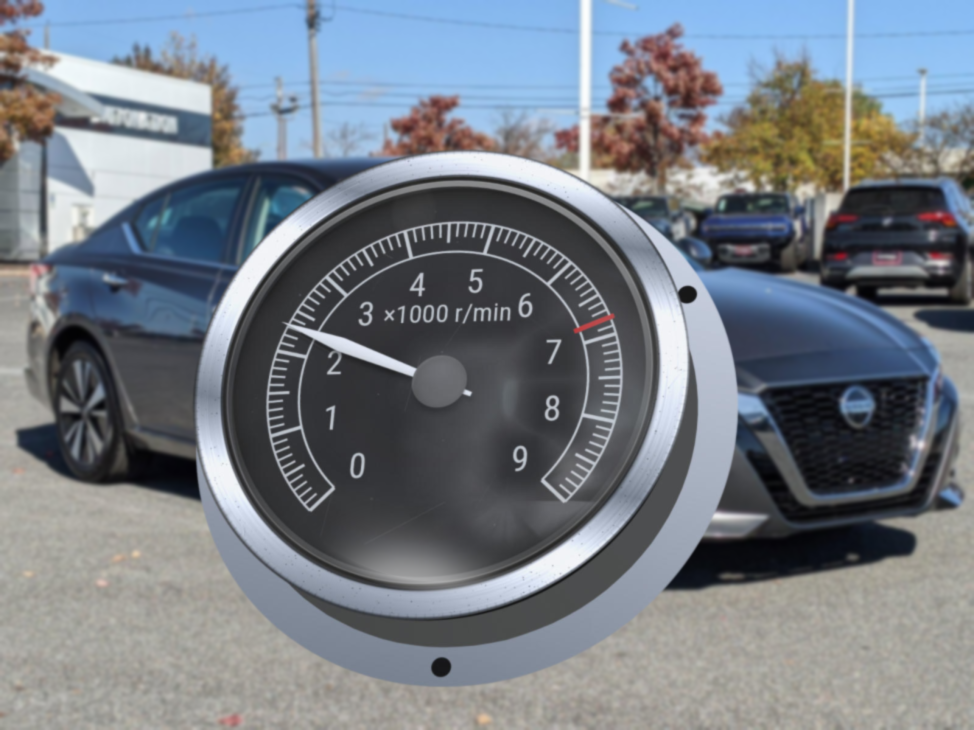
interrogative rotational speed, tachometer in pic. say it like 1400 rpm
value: 2300 rpm
